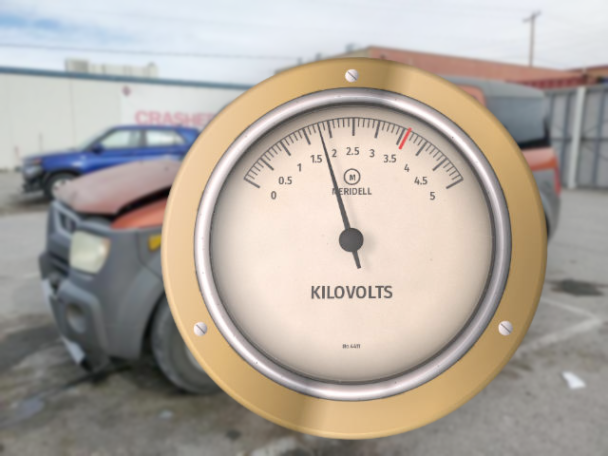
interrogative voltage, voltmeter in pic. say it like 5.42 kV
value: 1.8 kV
